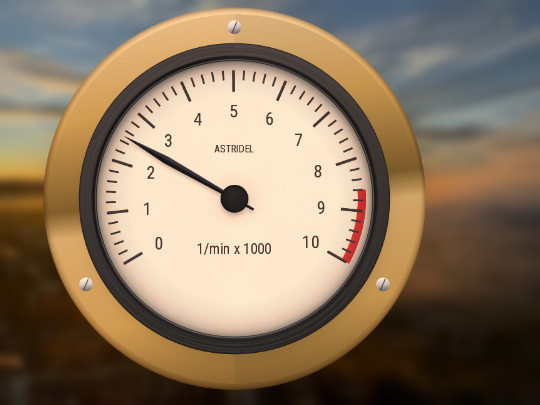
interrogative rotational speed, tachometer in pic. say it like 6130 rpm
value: 2500 rpm
